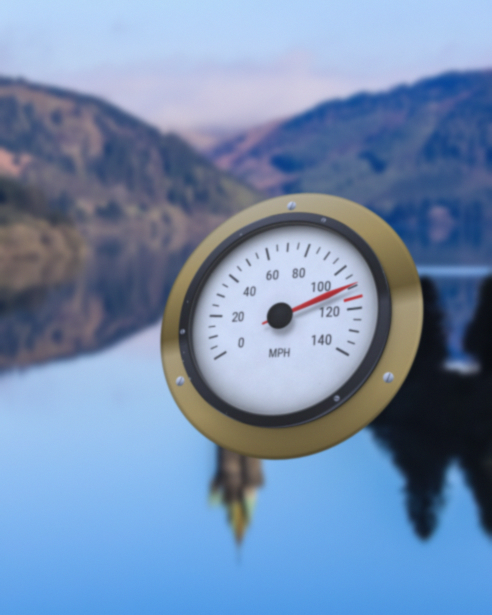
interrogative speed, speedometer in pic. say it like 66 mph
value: 110 mph
